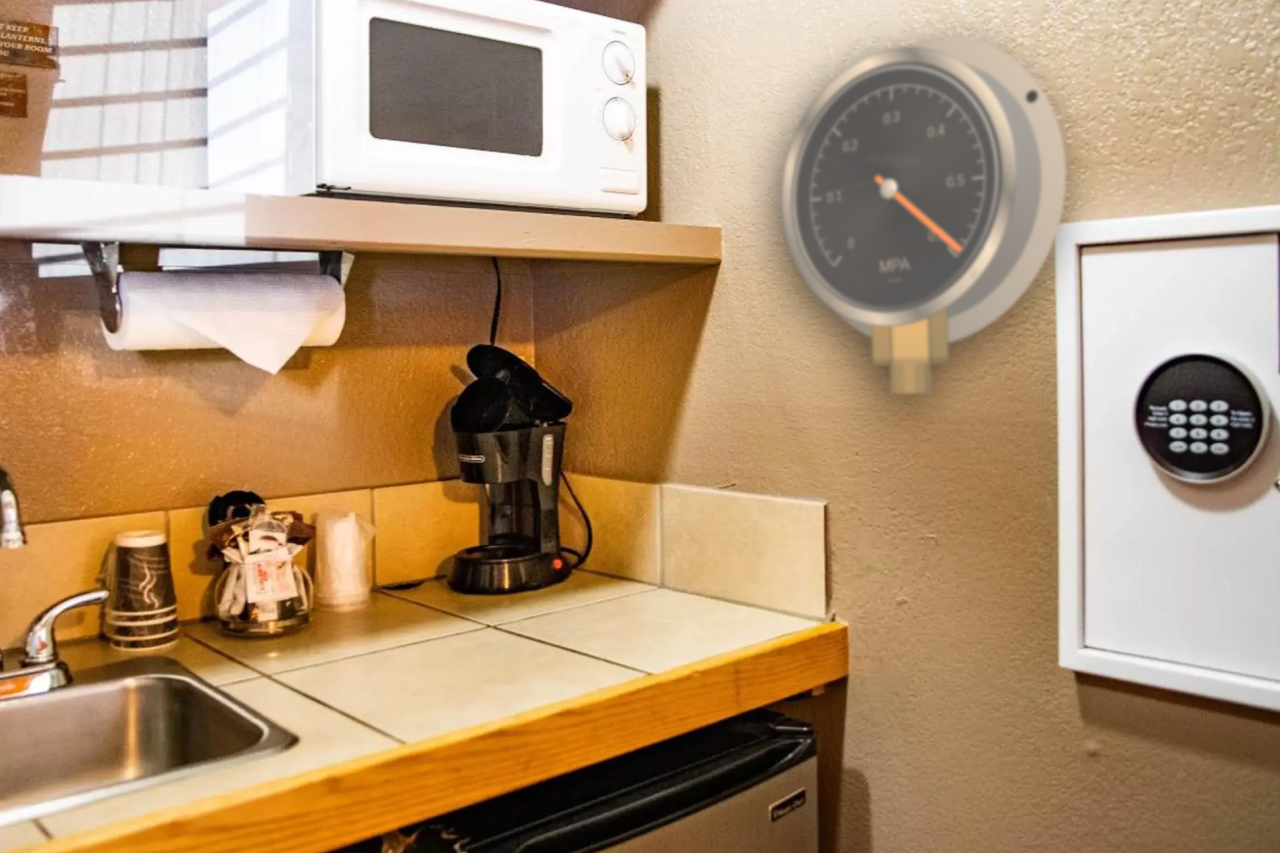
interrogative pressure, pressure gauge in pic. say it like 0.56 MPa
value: 0.59 MPa
